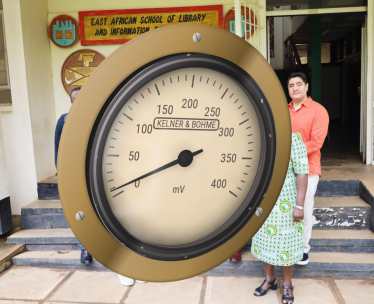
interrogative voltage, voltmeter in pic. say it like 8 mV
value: 10 mV
